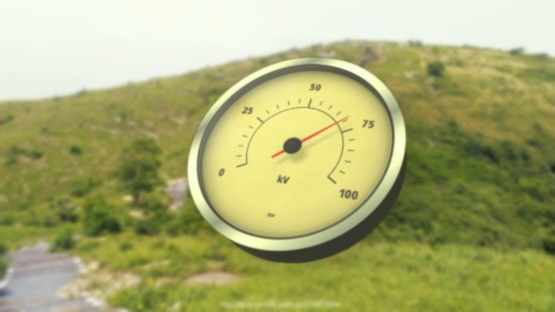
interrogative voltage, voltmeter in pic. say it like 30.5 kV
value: 70 kV
